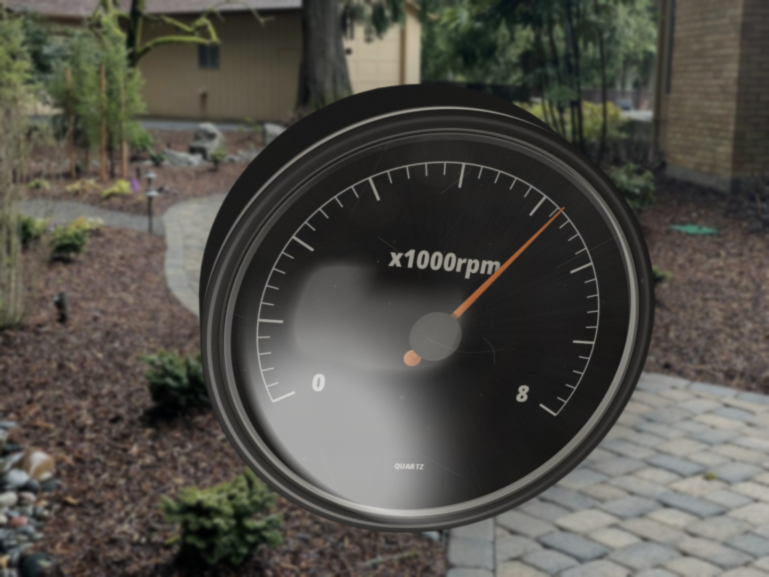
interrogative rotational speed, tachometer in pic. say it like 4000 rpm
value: 5200 rpm
